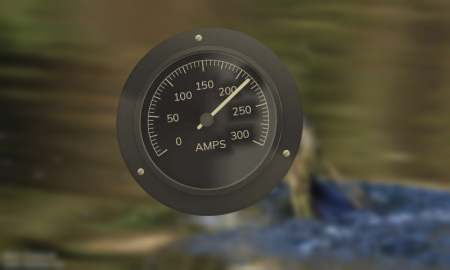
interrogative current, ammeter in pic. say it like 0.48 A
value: 215 A
